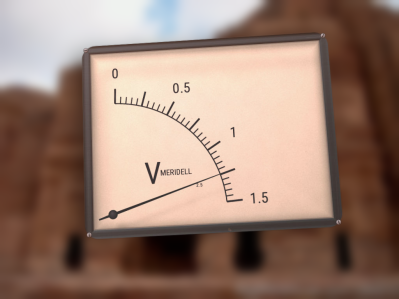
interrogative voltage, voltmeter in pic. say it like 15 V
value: 1.25 V
